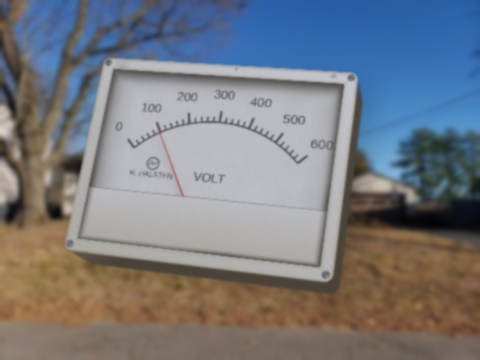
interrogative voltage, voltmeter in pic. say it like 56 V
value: 100 V
